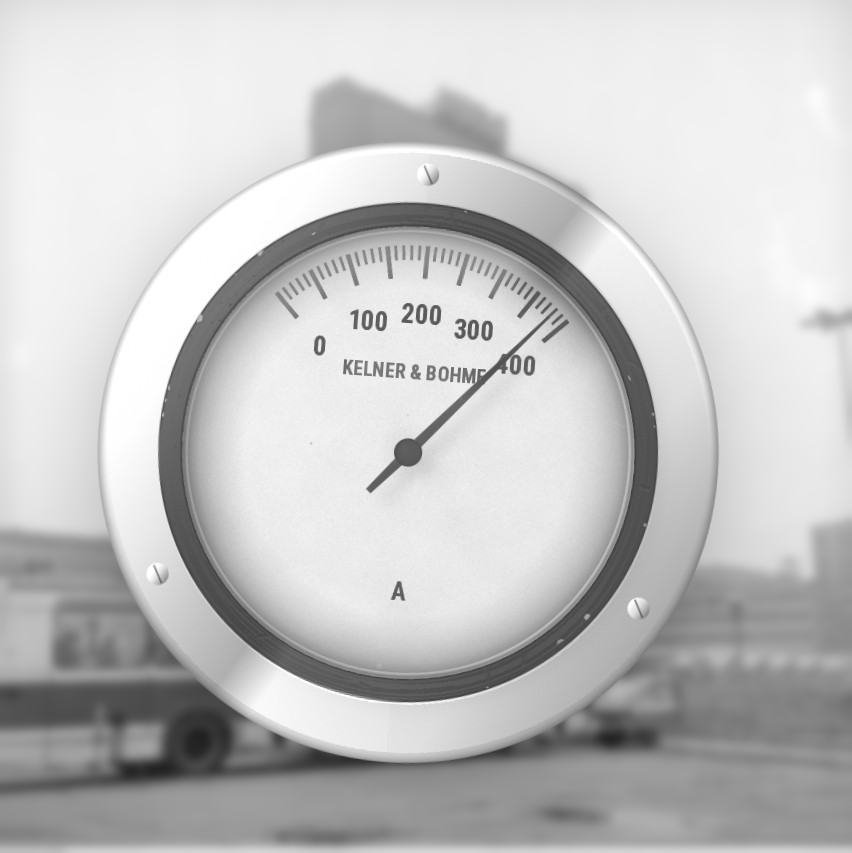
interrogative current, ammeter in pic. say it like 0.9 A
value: 380 A
